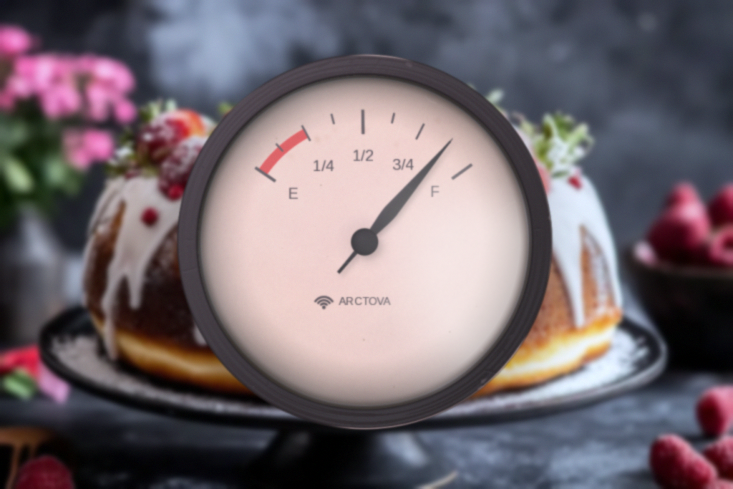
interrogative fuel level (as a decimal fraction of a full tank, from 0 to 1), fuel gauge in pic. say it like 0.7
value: 0.875
